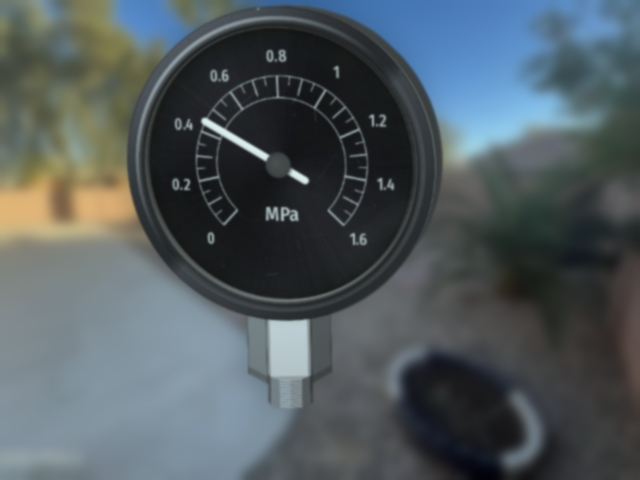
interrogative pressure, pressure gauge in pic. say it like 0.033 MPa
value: 0.45 MPa
